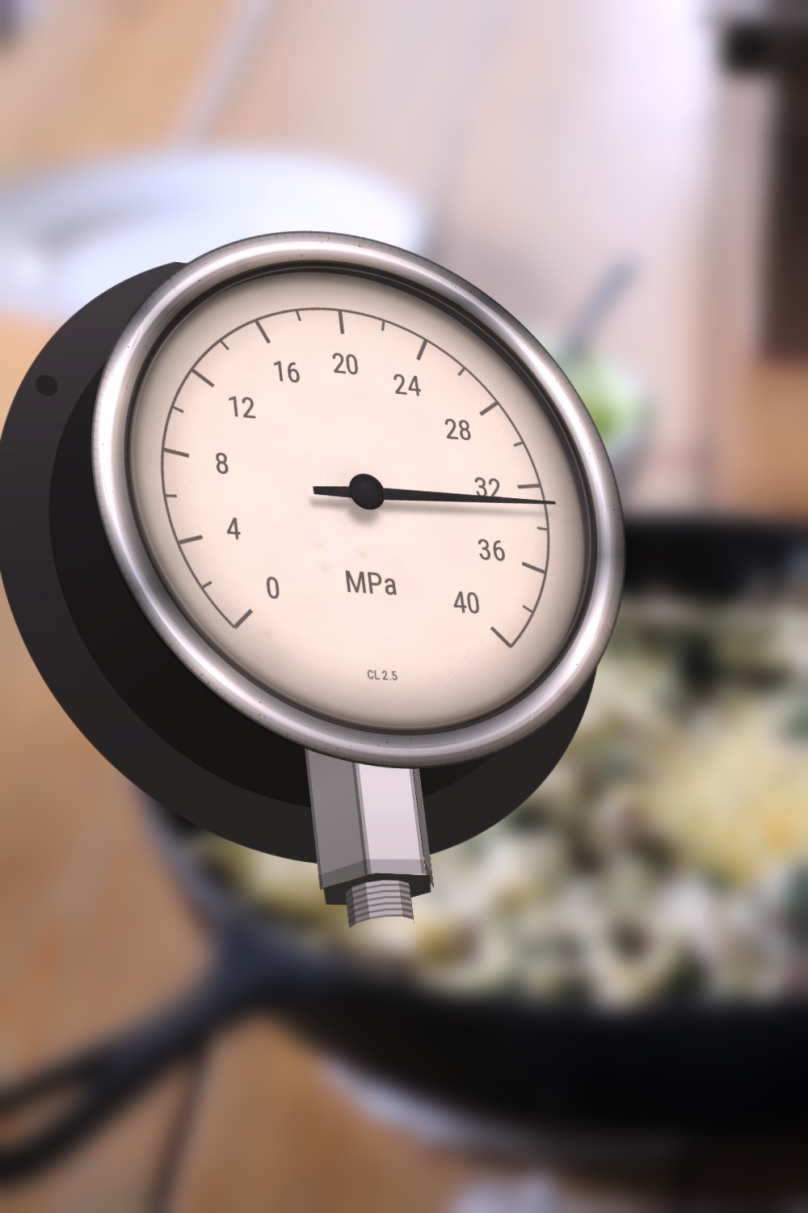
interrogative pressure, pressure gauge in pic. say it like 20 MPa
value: 33 MPa
